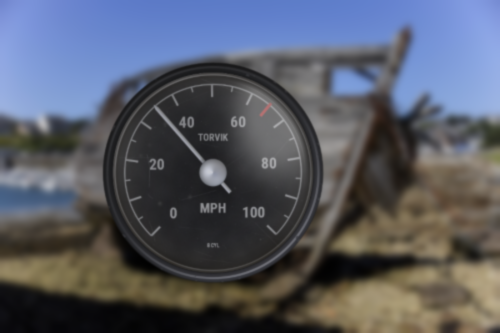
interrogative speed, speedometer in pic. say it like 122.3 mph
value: 35 mph
